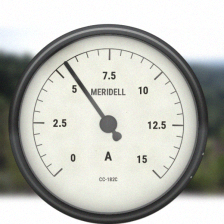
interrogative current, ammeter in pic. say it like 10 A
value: 5.5 A
